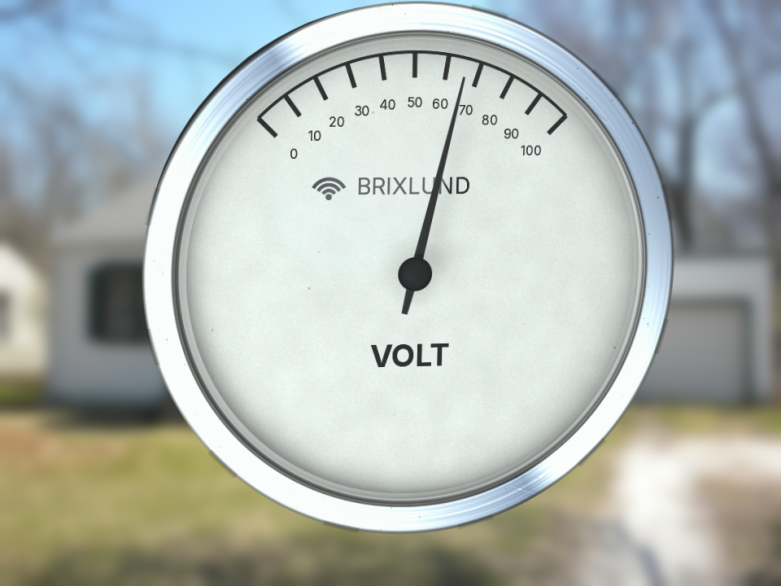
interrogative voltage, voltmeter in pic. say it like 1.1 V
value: 65 V
